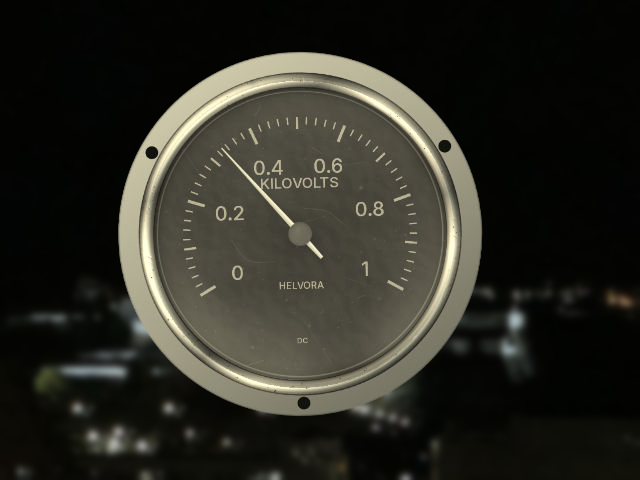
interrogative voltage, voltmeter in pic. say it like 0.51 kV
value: 0.33 kV
